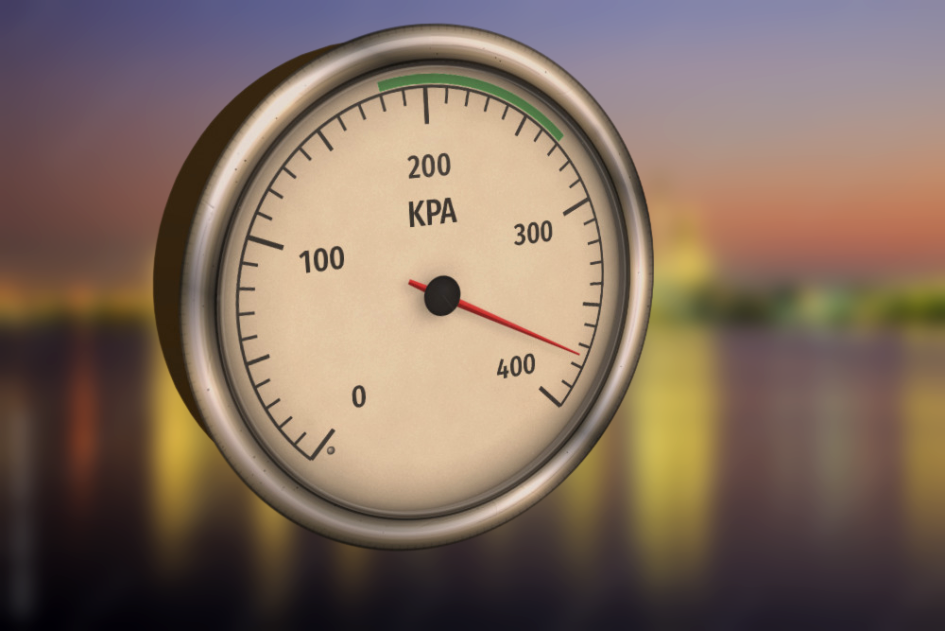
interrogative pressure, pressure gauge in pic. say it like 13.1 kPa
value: 375 kPa
